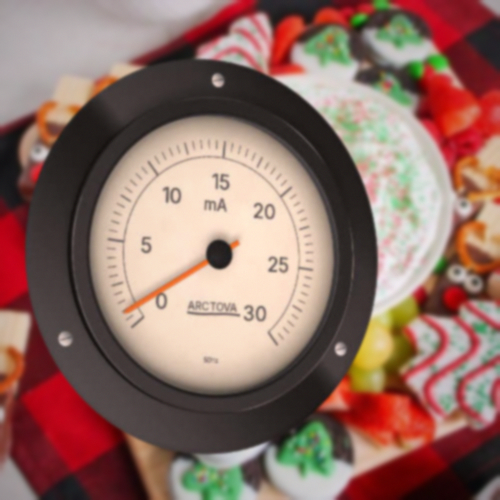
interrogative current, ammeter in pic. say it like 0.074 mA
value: 1 mA
